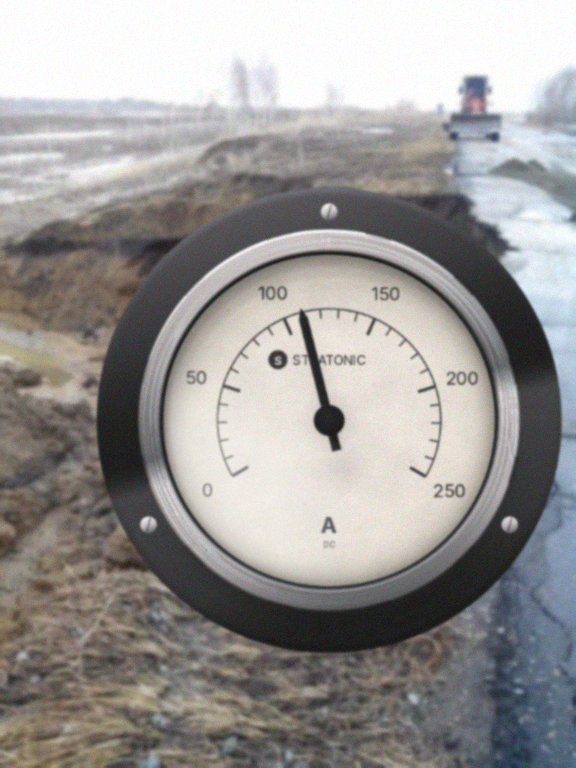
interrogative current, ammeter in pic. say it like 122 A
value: 110 A
